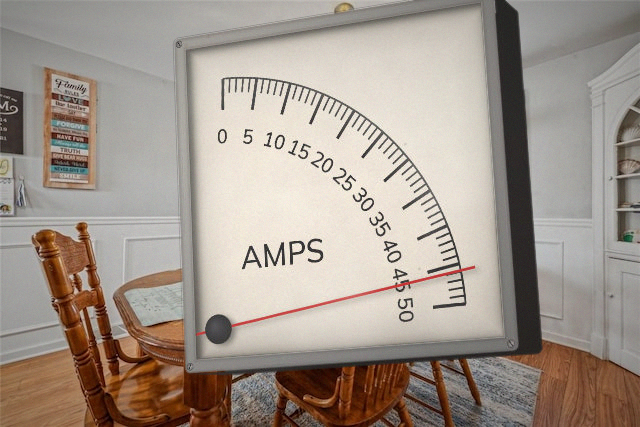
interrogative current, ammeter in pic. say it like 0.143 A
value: 46 A
